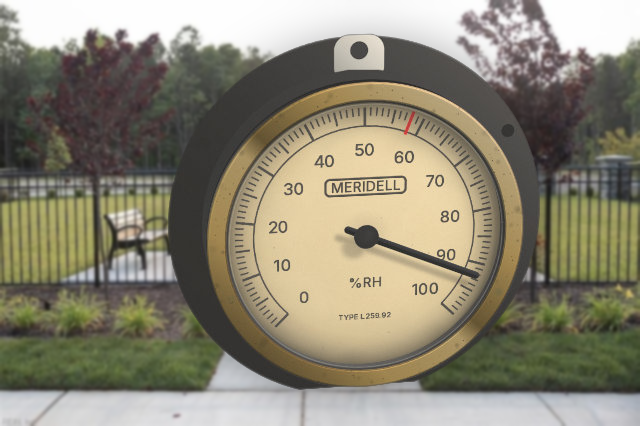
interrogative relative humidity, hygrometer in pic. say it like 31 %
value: 92 %
